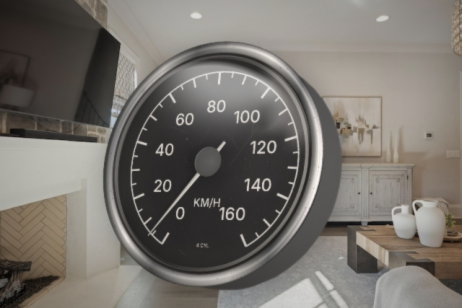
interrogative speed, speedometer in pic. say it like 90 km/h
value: 5 km/h
